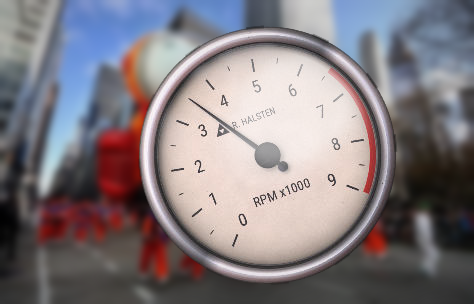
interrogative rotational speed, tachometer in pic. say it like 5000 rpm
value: 3500 rpm
